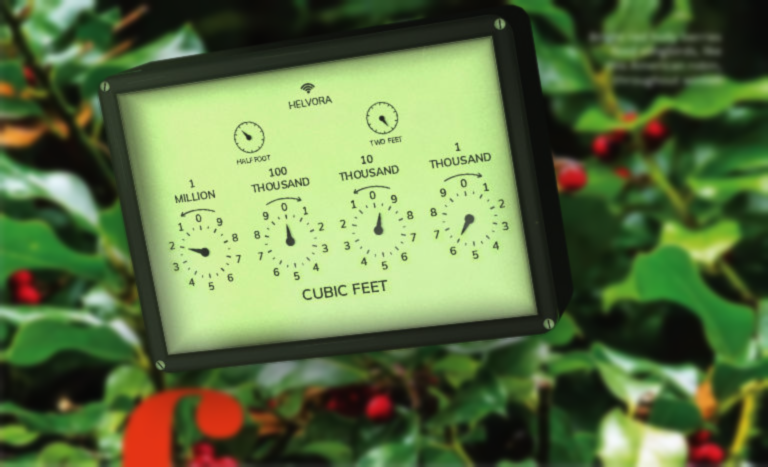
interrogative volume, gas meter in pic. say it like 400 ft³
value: 199600 ft³
